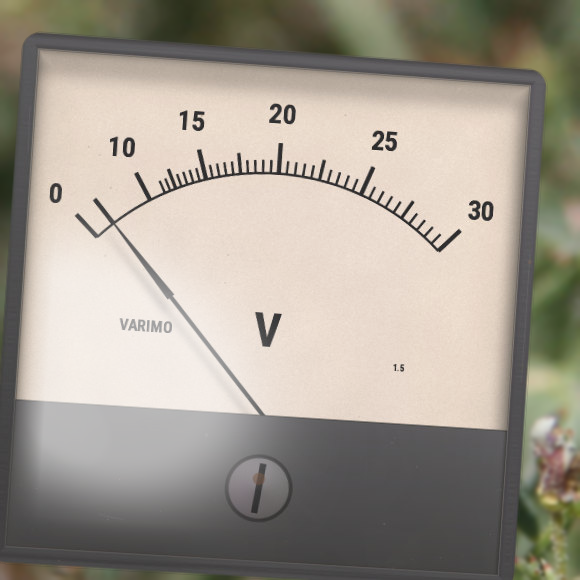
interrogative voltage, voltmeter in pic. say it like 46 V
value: 5 V
